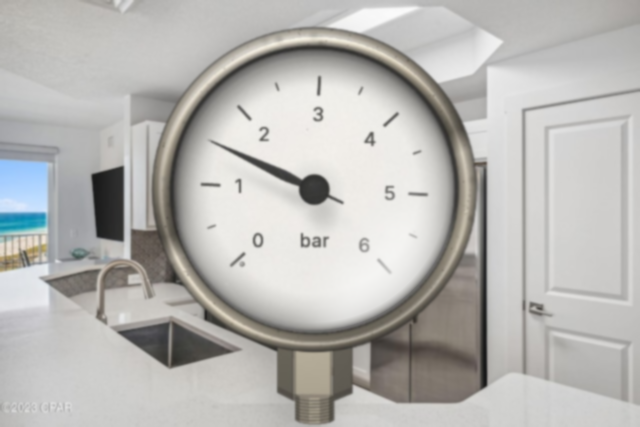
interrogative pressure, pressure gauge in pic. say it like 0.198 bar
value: 1.5 bar
